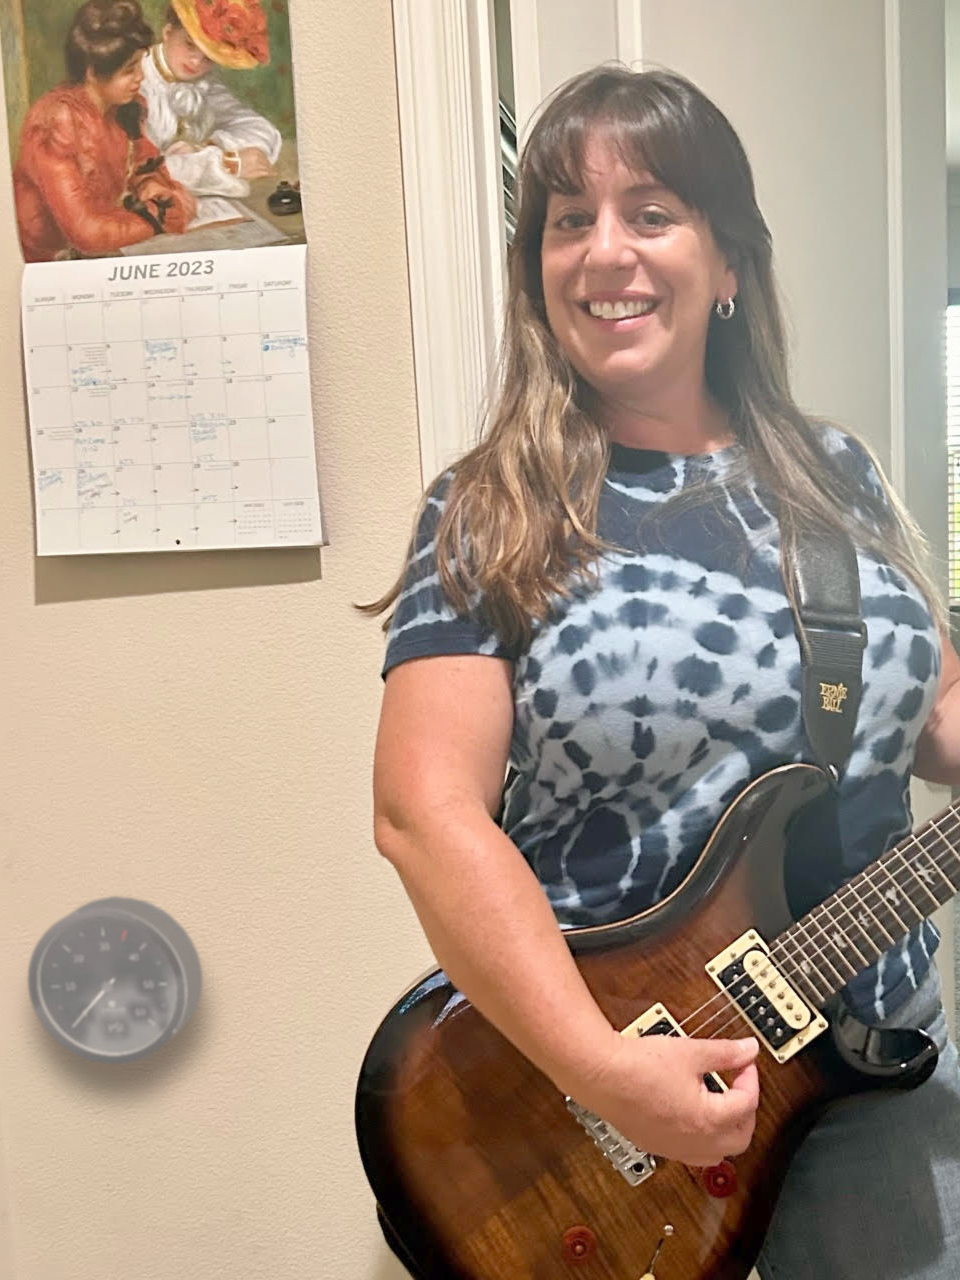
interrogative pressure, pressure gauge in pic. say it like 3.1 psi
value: 0 psi
